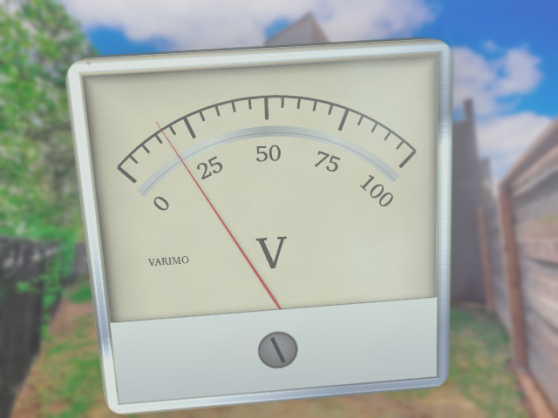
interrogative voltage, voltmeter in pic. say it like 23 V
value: 17.5 V
